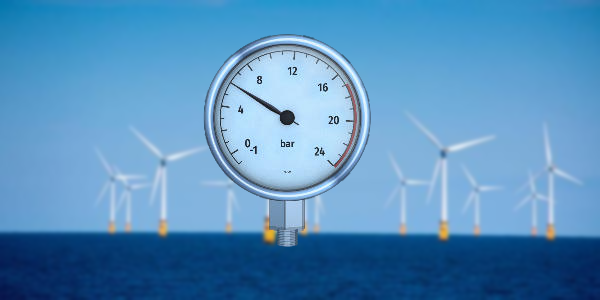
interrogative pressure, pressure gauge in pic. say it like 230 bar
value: 6 bar
